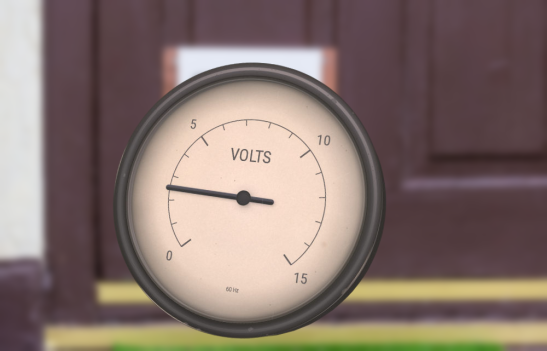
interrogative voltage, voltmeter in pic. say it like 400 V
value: 2.5 V
